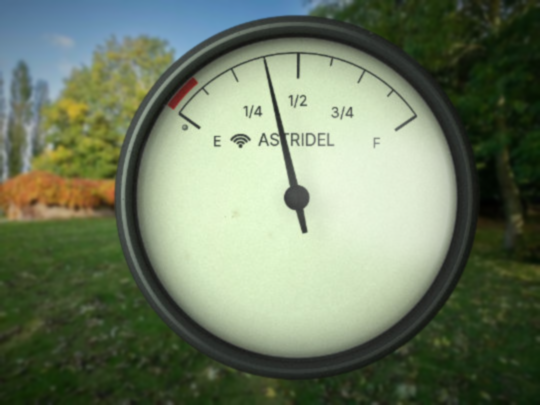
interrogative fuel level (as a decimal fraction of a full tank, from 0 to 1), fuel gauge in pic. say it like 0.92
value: 0.375
